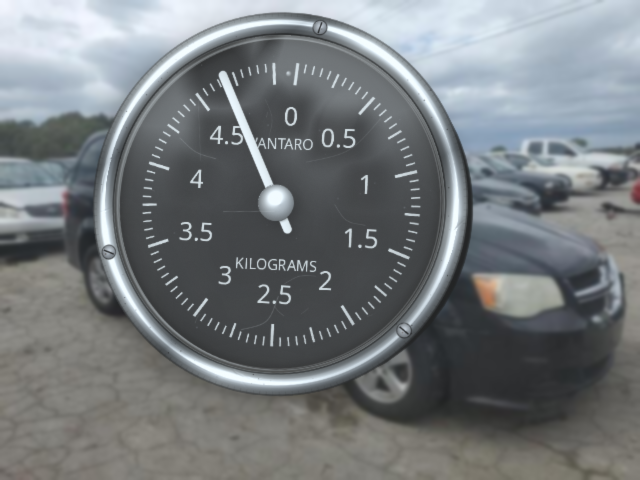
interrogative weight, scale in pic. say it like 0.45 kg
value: 4.7 kg
